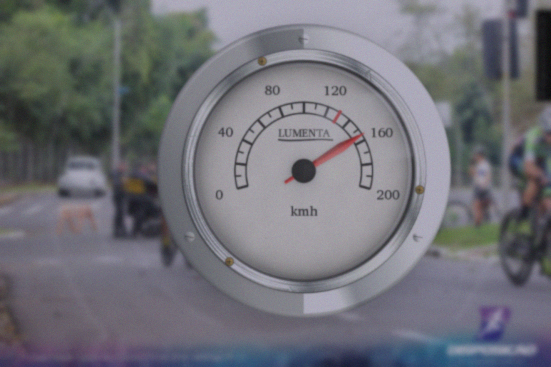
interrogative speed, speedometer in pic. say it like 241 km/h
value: 155 km/h
